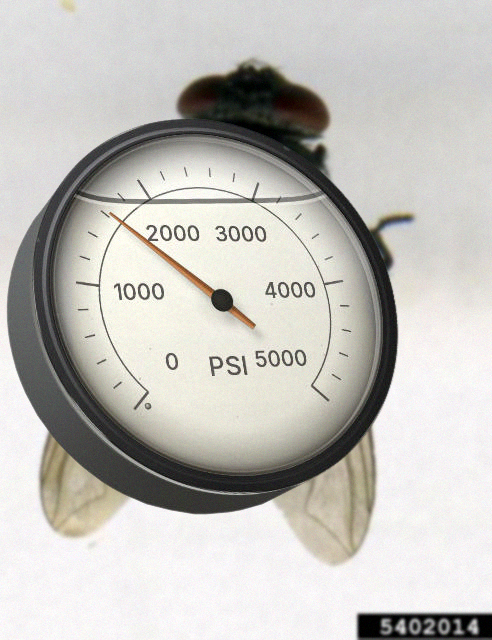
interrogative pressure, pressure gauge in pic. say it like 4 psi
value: 1600 psi
